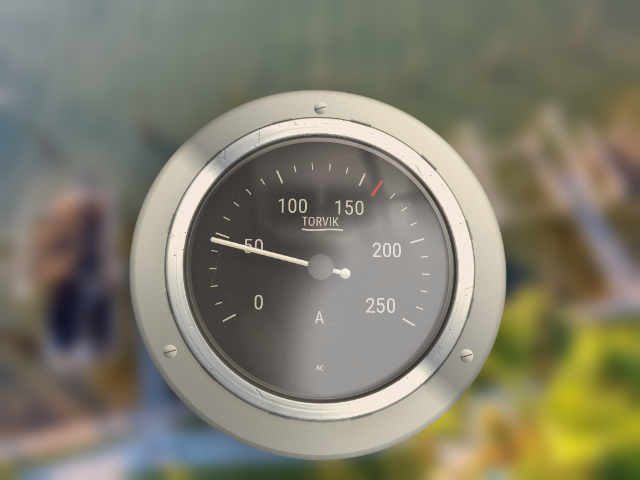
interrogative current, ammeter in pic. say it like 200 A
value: 45 A
